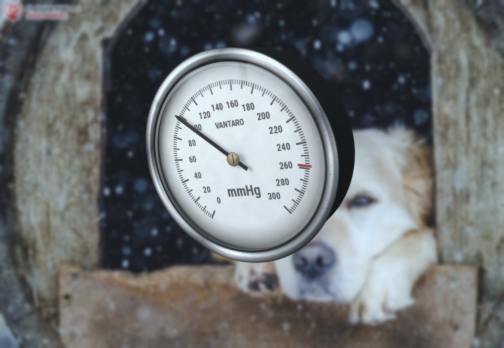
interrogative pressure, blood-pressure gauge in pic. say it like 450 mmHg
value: 100 mmHg
